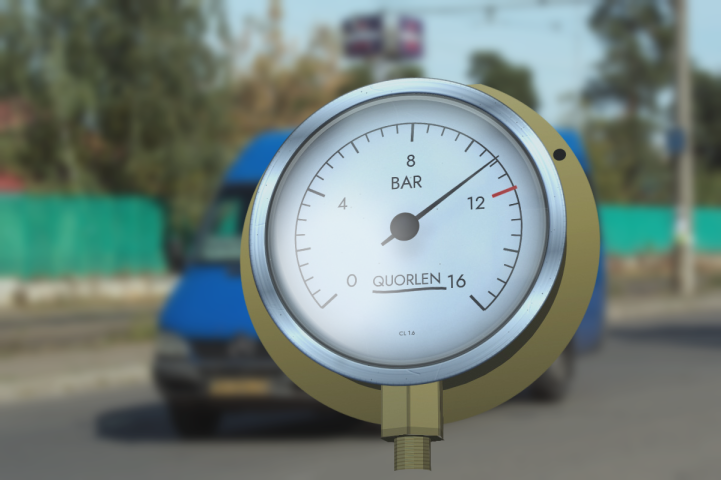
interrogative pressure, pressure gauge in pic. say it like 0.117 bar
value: 11 bar
